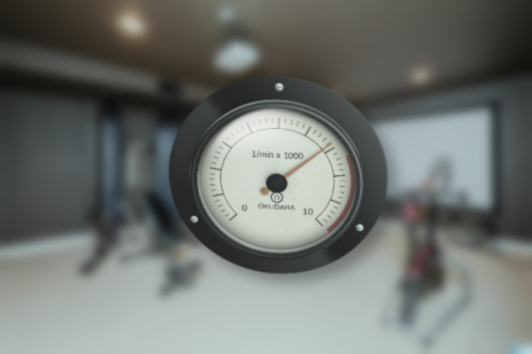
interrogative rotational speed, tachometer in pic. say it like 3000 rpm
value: 6800 rpm
